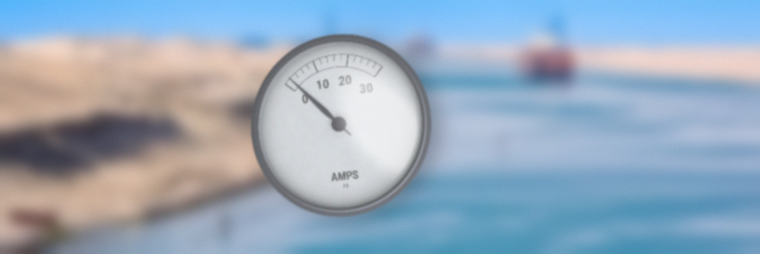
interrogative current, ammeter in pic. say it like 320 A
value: 2 A
